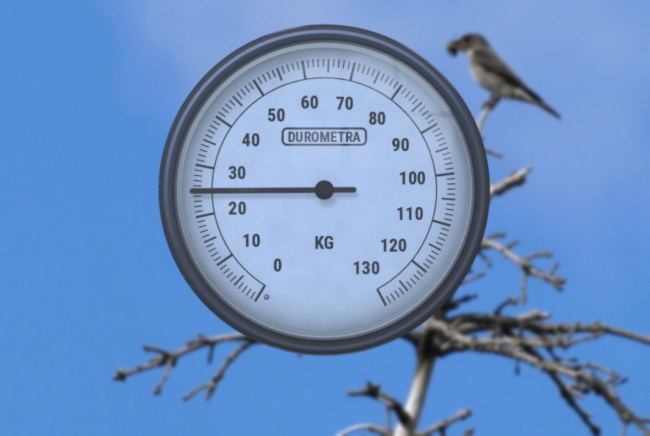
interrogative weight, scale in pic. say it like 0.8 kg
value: 25 kg
